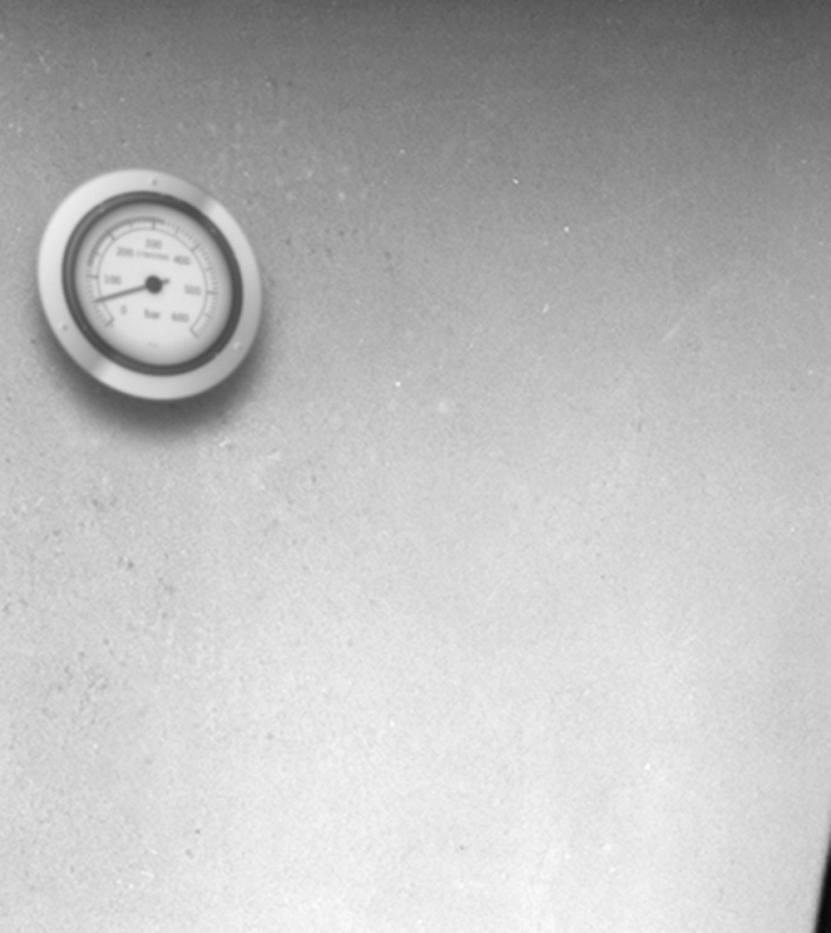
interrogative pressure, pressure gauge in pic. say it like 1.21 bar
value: 50 bar
